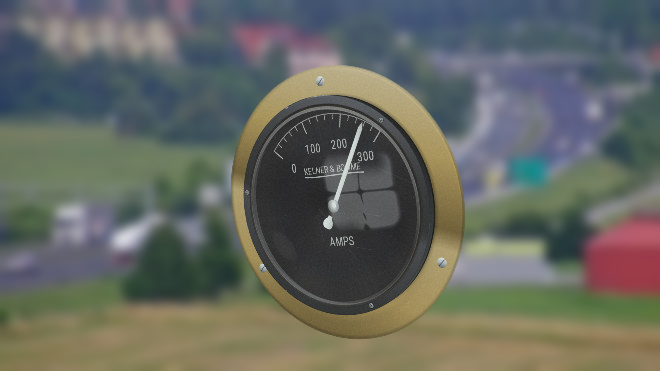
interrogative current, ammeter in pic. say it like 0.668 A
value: 260 A
